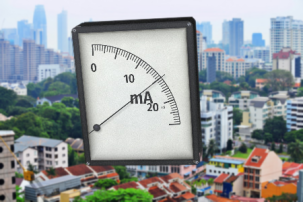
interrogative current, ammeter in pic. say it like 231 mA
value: 15 mA
